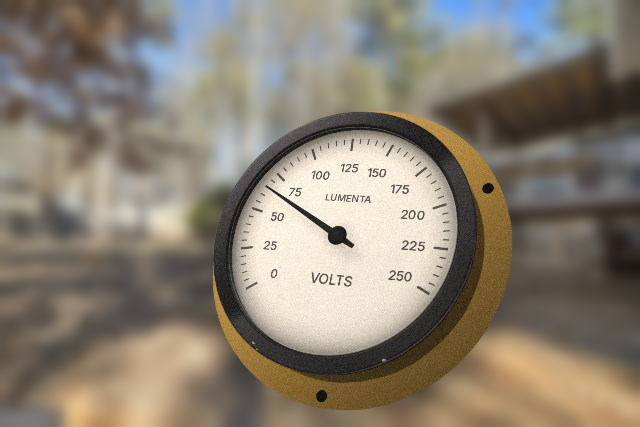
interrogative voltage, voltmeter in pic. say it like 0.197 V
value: 65 V
